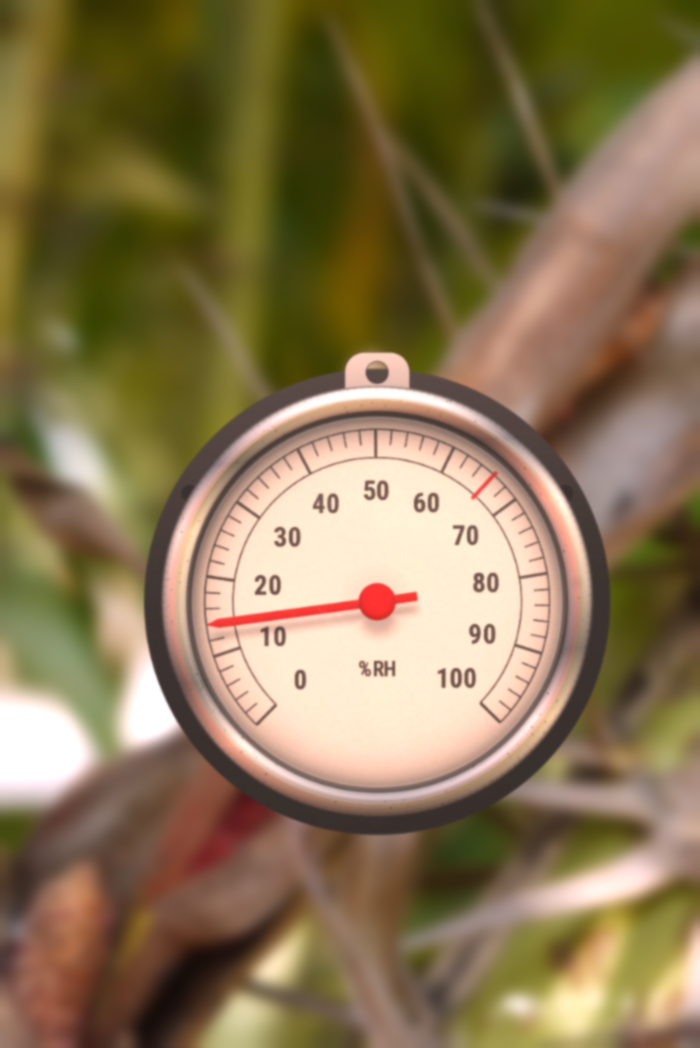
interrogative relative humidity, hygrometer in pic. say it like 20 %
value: 14 %
